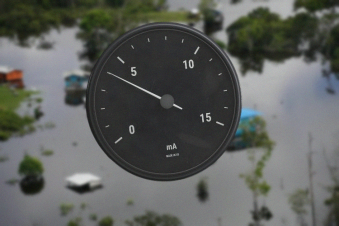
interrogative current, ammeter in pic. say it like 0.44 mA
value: 4 mA
